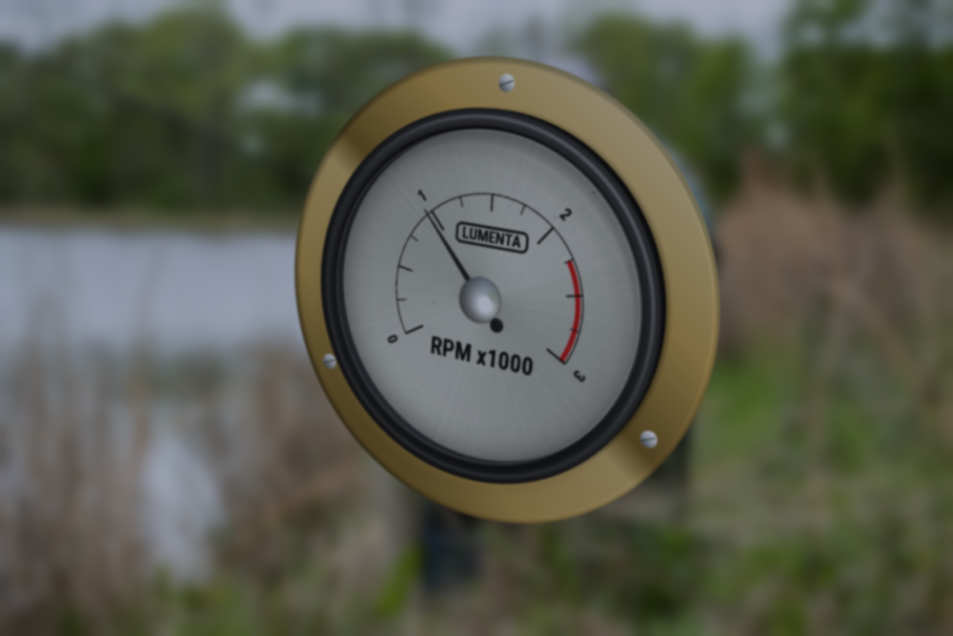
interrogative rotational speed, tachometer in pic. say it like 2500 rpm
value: 1000 rpm
